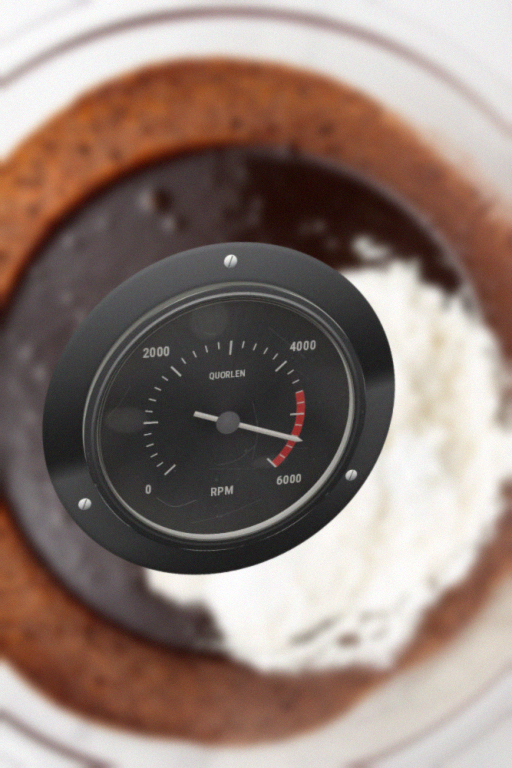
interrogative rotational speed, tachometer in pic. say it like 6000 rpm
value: 5400 rpm
